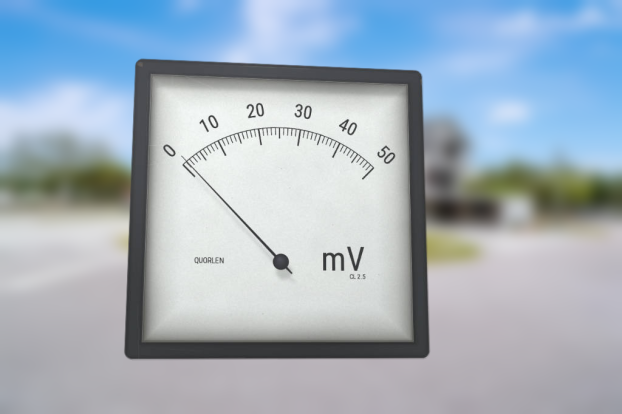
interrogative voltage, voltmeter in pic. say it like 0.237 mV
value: 1 mV
